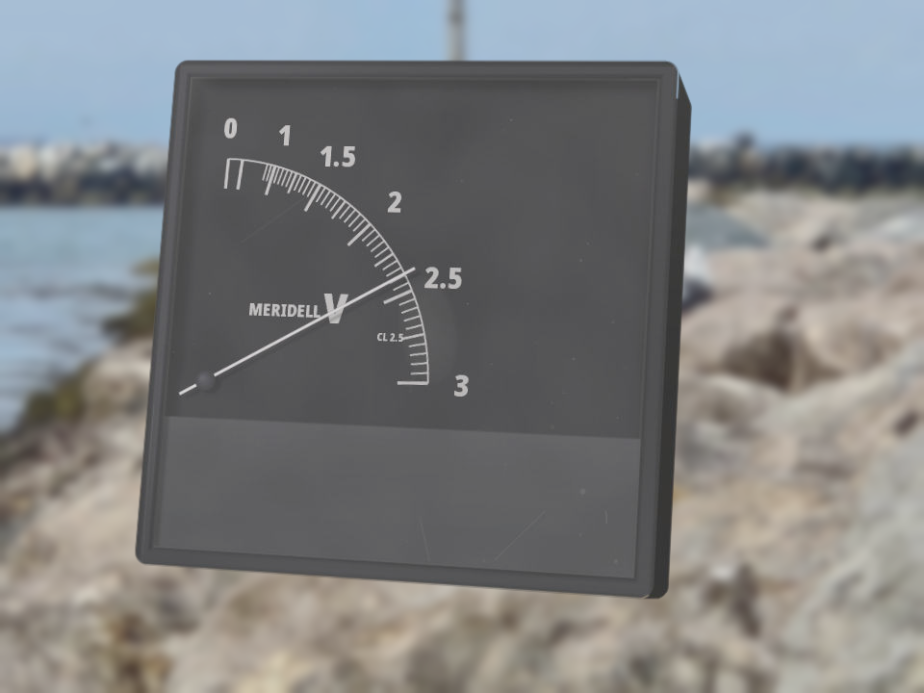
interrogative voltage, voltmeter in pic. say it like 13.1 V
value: 2.4 V
